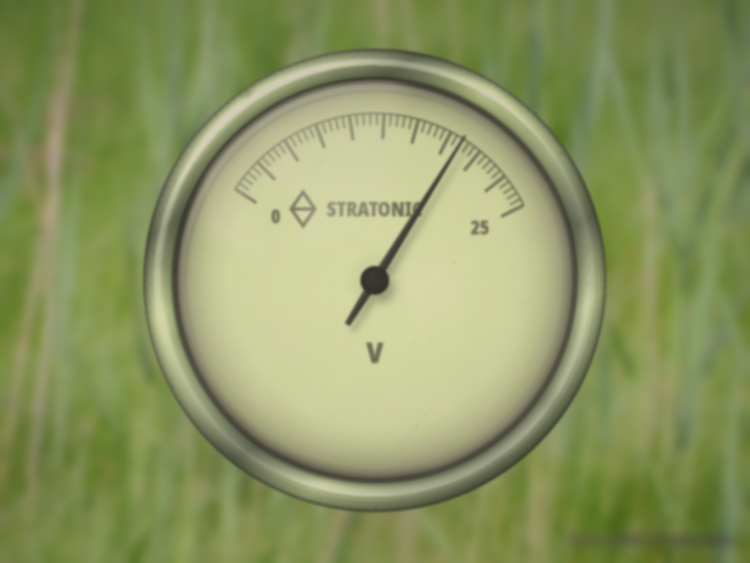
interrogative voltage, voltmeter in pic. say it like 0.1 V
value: 18.5 V
